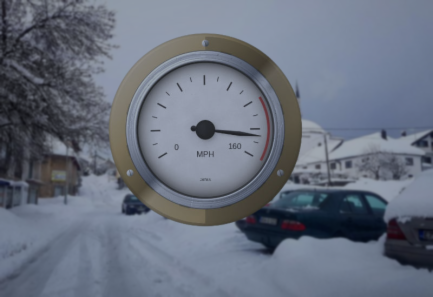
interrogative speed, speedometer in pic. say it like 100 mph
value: 145 mph
